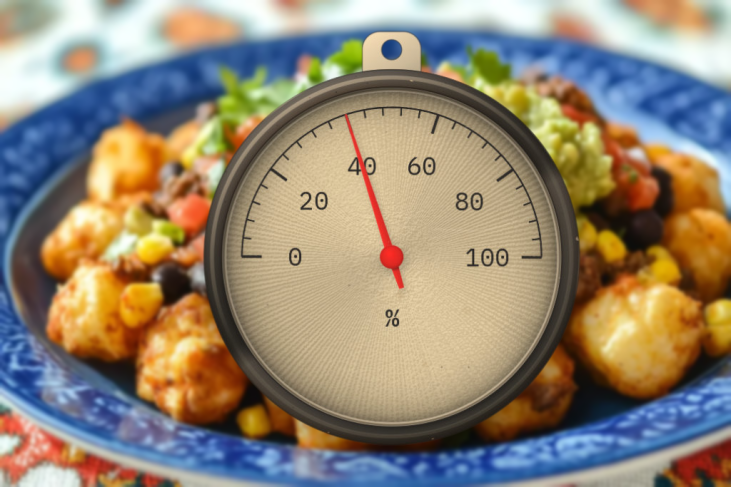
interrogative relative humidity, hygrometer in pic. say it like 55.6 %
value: 40 %
